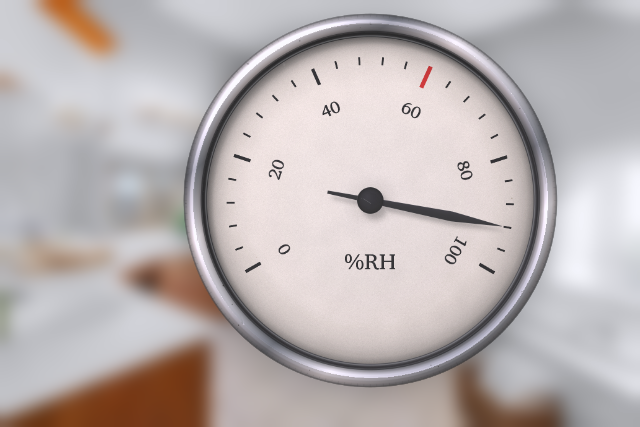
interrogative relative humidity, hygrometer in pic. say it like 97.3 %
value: 92 %
